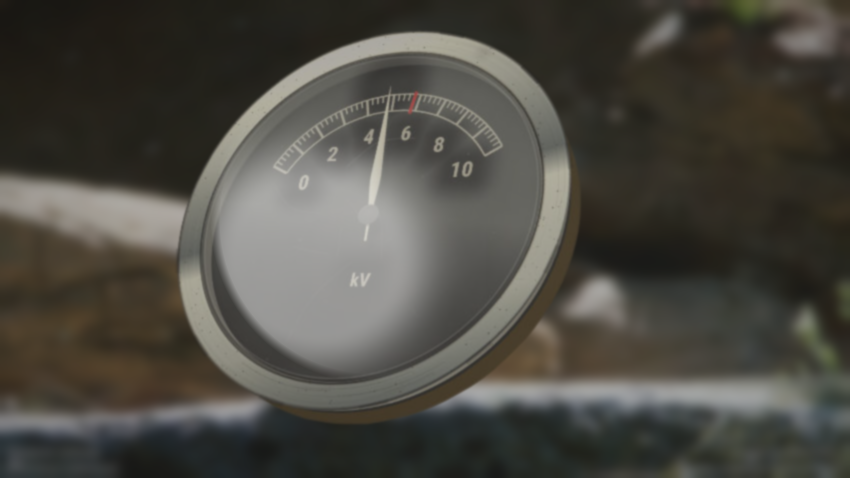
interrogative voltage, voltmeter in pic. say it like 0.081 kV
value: 5 kV
